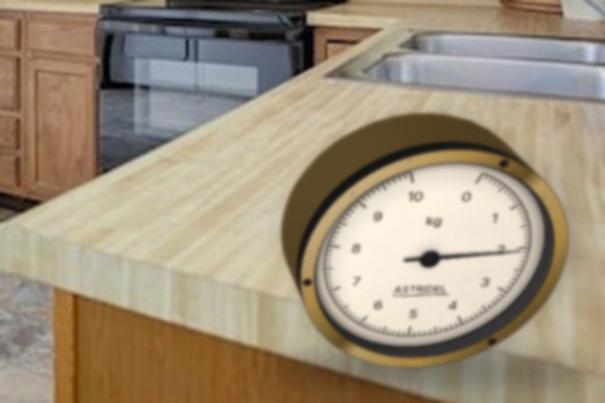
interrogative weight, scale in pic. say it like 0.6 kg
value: 2 kg
